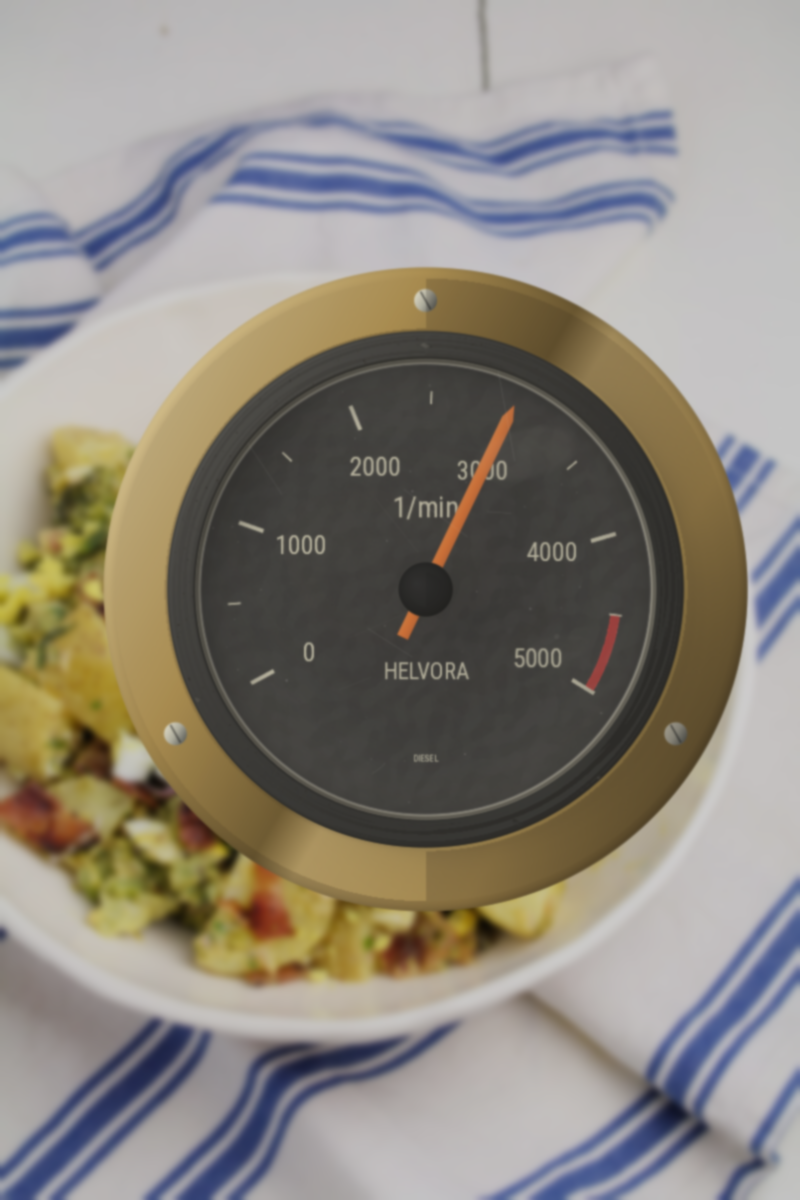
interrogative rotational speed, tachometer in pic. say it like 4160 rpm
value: 3000 rpm
